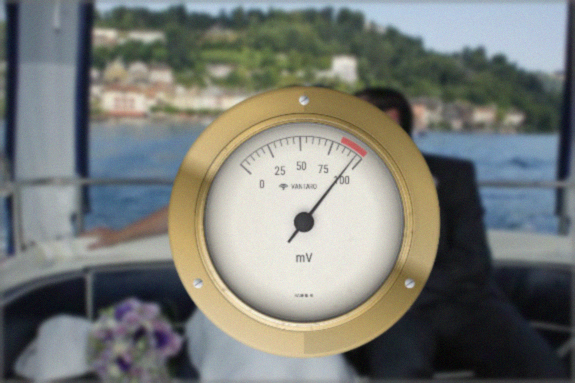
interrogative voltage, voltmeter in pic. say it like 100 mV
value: 95 mV
